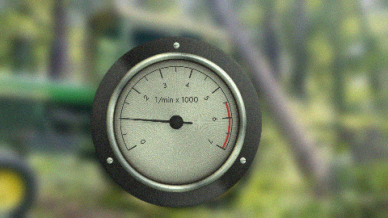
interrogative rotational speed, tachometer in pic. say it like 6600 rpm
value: 1000 rpm
